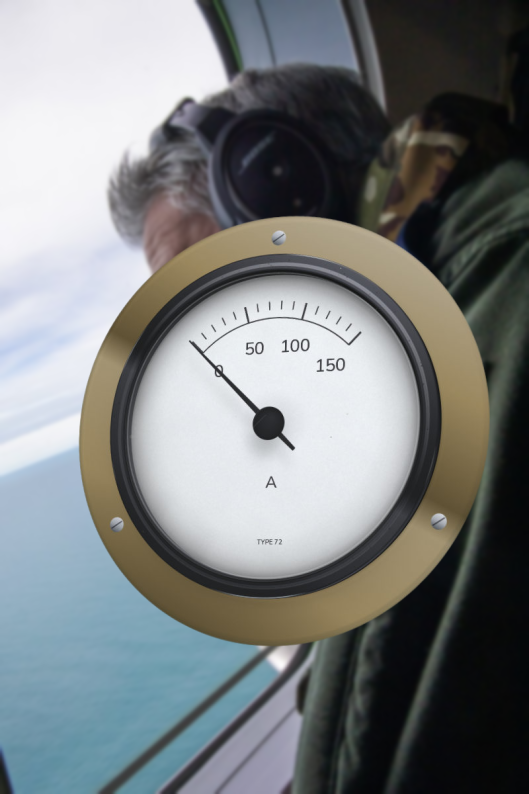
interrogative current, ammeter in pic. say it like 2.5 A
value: 0 A
